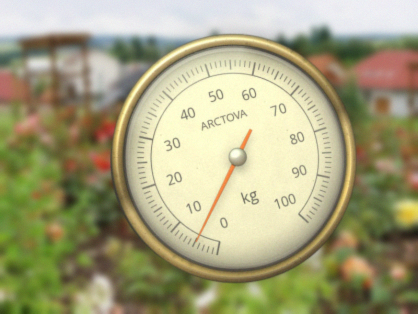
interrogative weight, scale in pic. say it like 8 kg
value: 5 kg
